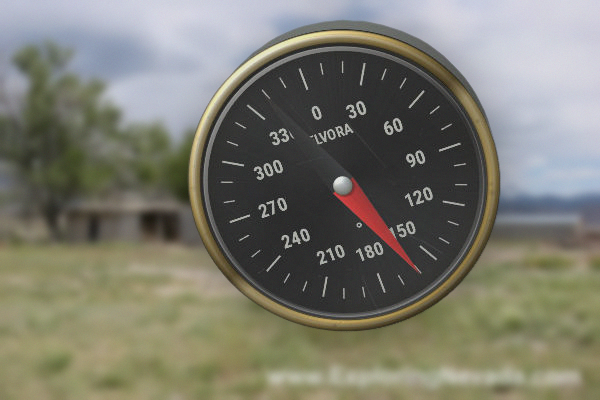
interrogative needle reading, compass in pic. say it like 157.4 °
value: 160 °
